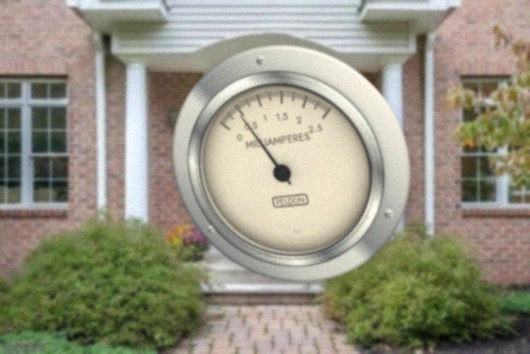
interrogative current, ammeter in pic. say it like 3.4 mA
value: 0.5 mA
